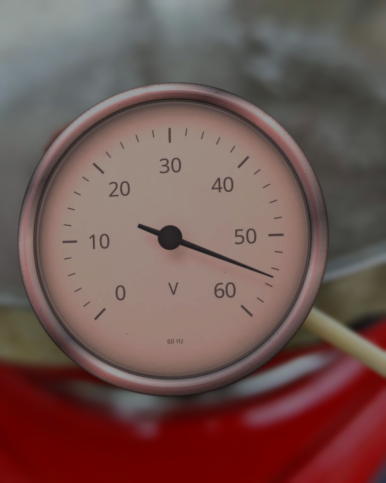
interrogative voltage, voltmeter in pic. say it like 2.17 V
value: 55 V
